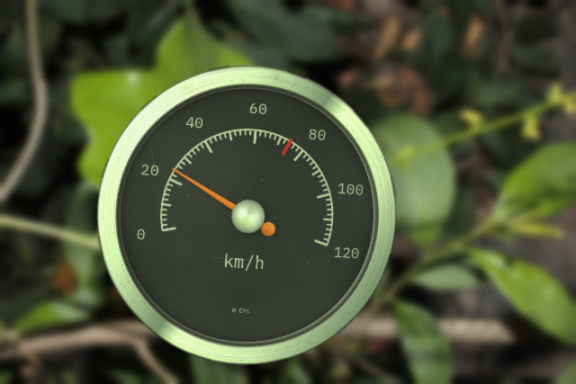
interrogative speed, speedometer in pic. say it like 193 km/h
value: 24 km/h
